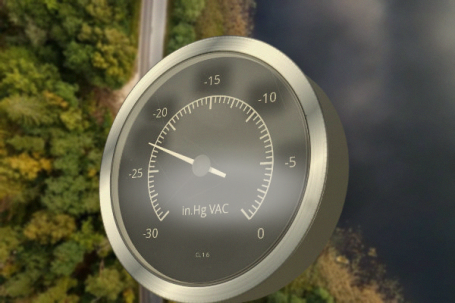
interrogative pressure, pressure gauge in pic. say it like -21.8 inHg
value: -22.5 inHg
